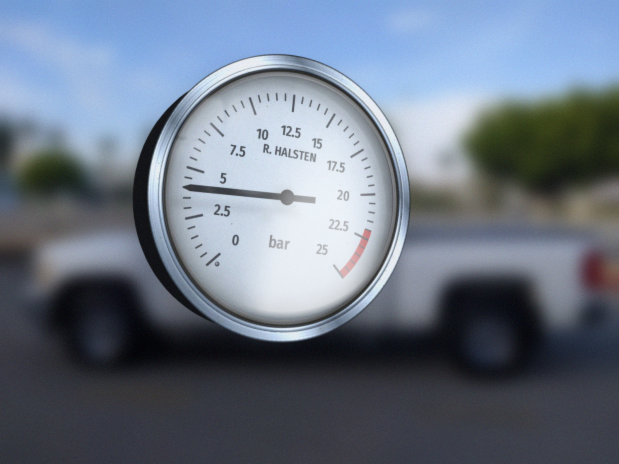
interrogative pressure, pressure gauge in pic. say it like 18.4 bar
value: 4 bar
